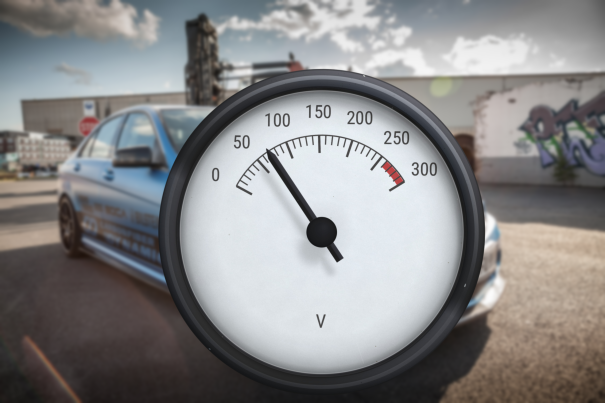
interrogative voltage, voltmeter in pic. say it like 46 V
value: 70 V
